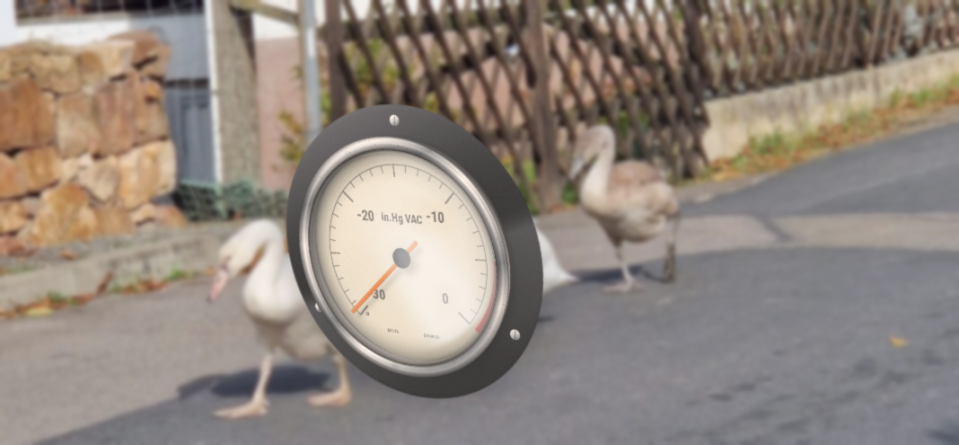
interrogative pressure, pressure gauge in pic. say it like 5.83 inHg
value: -29.5 inHg
